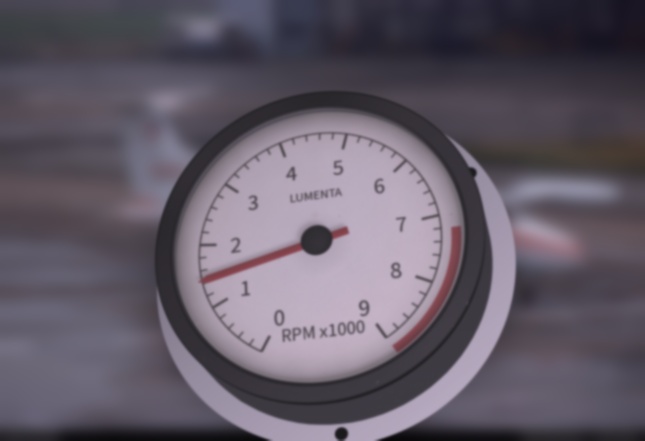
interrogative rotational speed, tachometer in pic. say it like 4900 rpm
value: 1400 rpm
